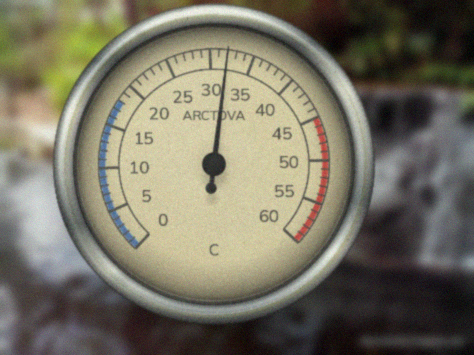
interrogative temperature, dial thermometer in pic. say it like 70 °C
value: 32 °C
